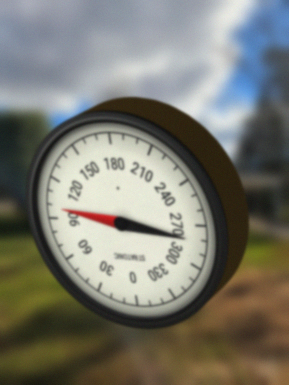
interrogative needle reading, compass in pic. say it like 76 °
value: 100 °
